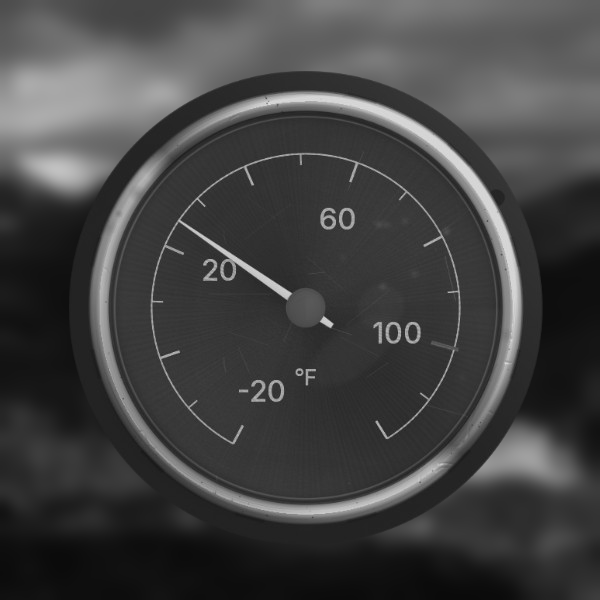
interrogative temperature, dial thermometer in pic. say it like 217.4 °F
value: 25 °F
